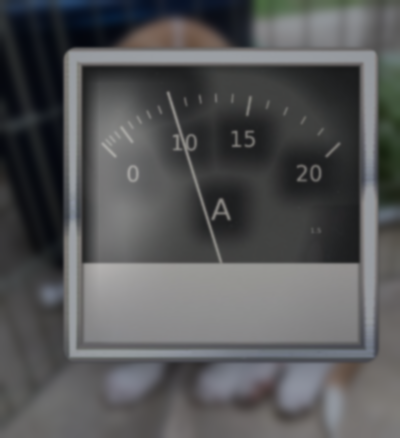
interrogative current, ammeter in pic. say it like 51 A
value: 10 A
